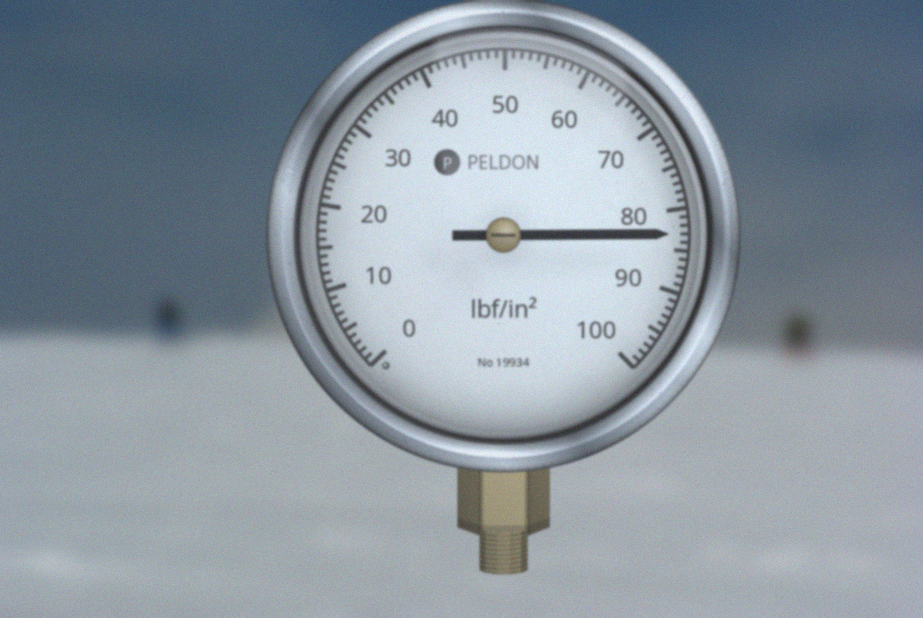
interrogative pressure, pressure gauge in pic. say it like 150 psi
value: 83 psi
